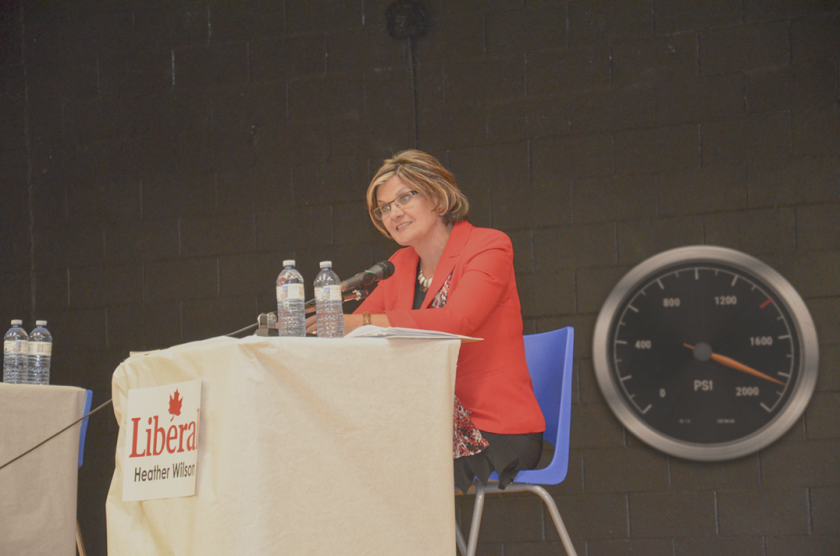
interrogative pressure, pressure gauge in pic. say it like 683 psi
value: 1850 psi
